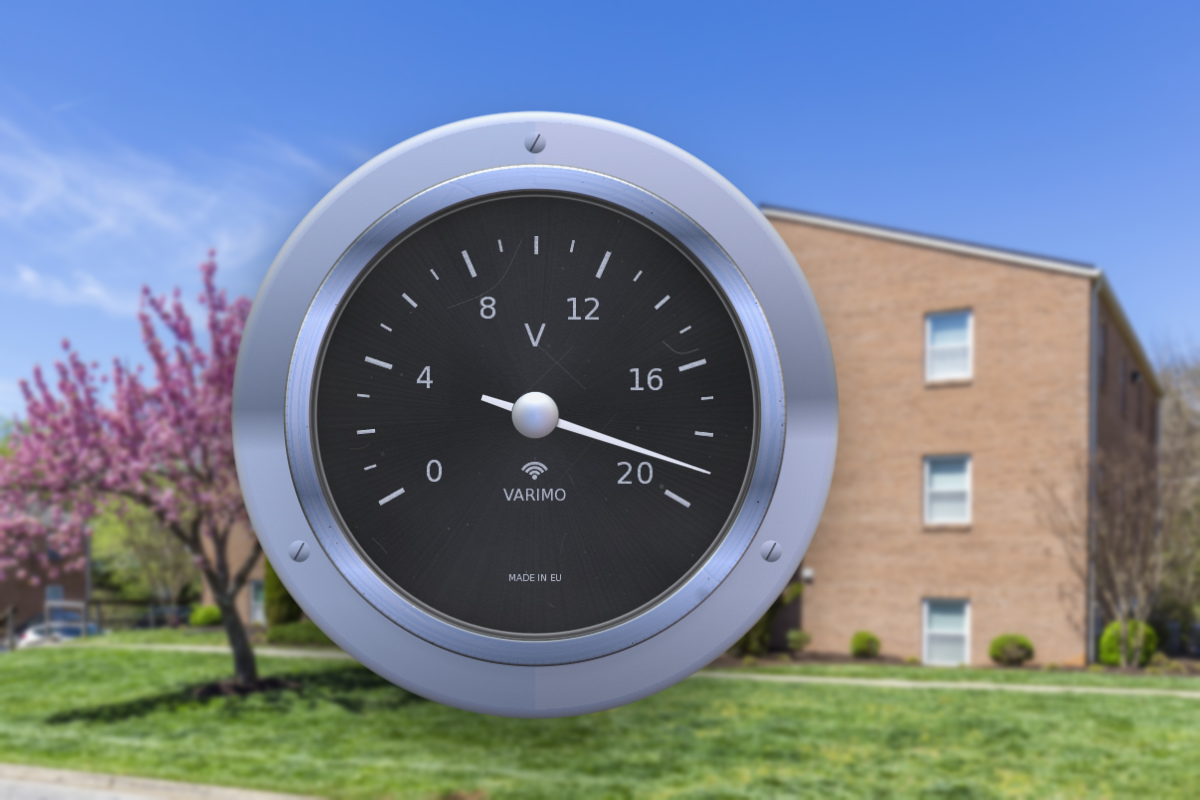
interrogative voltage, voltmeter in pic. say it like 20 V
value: 19 V
